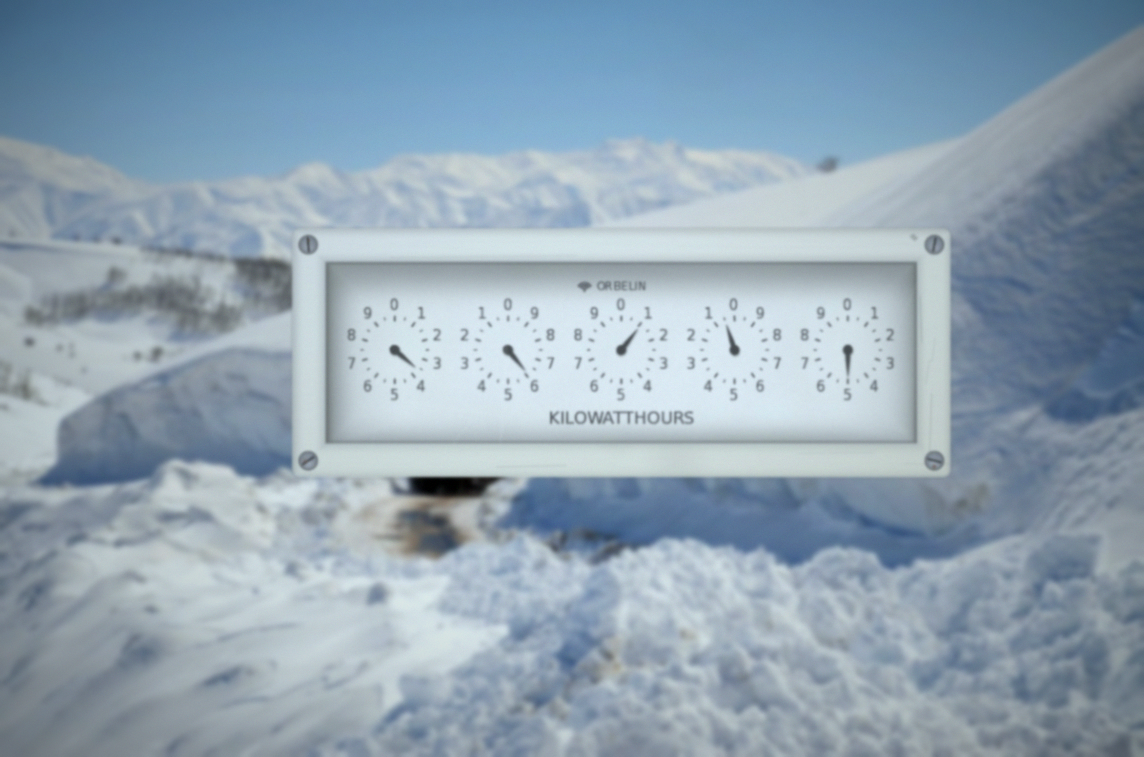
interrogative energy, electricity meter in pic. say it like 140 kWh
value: 36105 kWh
